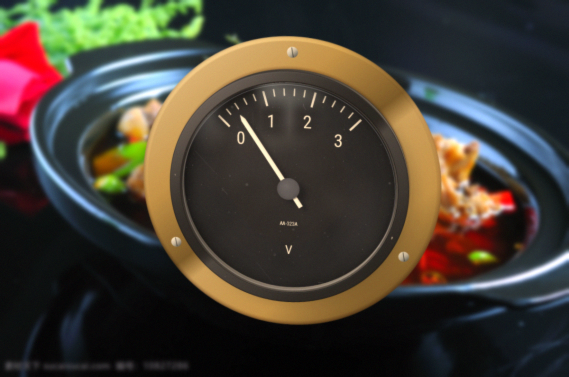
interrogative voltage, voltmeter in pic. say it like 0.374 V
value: 0.4 V
